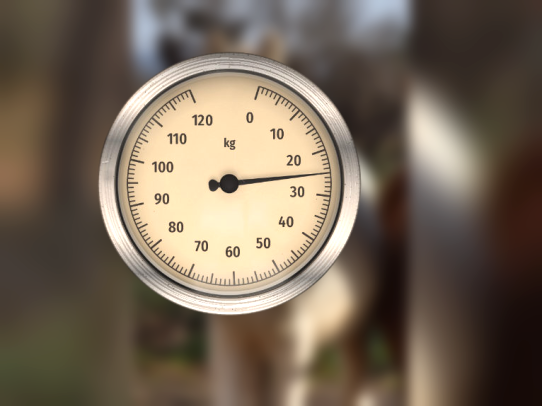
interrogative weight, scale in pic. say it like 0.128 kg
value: 25 kg
